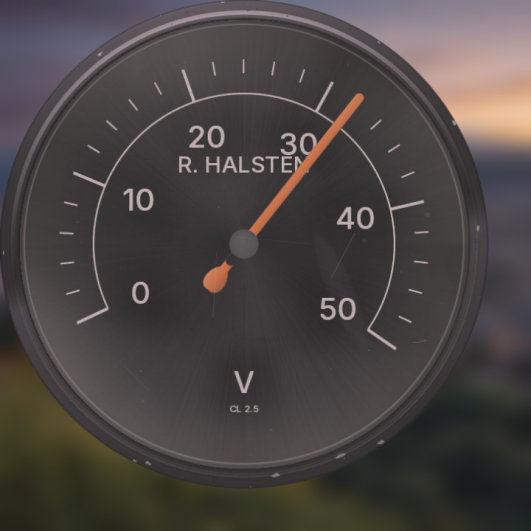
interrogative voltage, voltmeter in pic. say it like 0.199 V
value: 32 V
